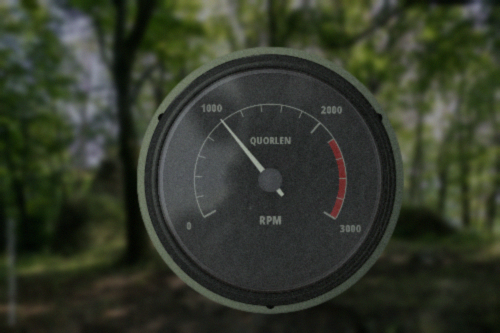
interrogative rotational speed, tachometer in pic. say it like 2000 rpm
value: 1000 rpm
